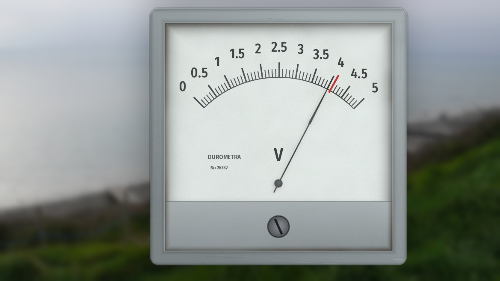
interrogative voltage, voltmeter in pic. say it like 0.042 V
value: 4 V
